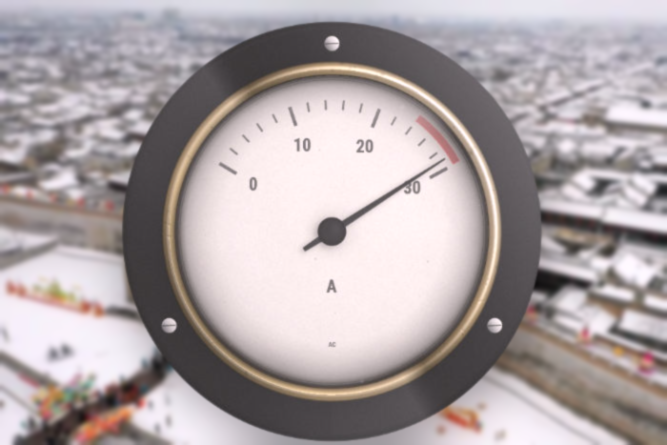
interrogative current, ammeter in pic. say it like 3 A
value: 29 A
